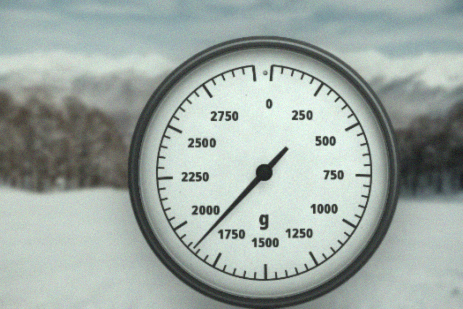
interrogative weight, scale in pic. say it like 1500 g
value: 1875 g
